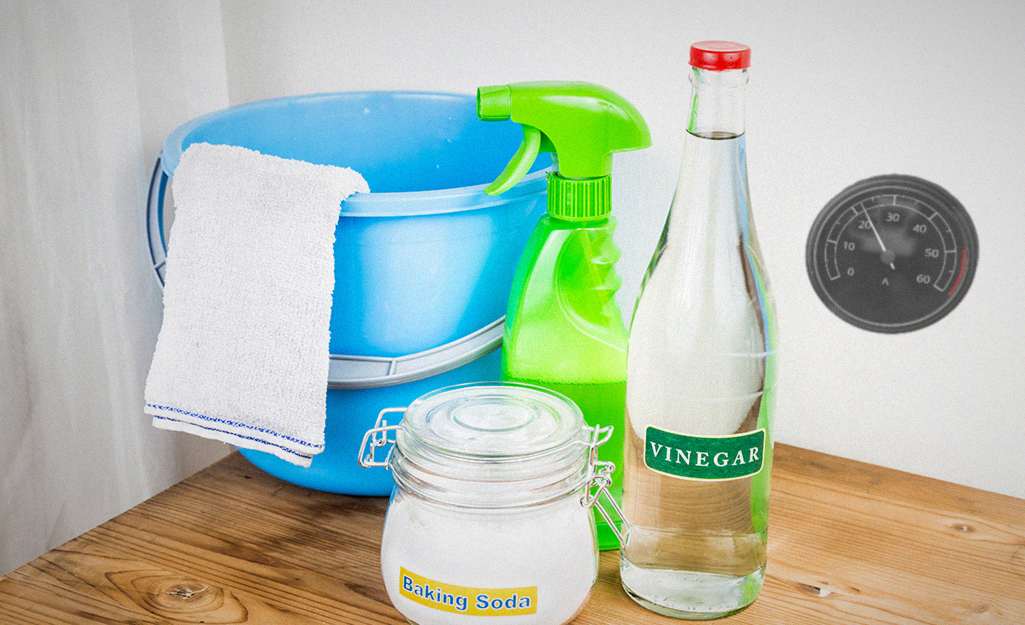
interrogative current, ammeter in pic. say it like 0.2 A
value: 22.5 A
